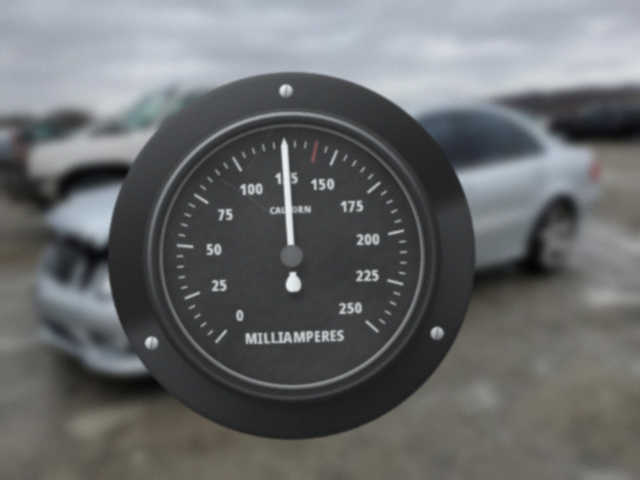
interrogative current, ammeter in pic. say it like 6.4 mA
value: 125 mA
